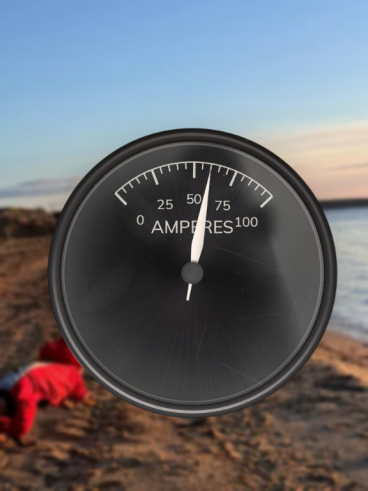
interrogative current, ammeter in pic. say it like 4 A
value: 60 A
